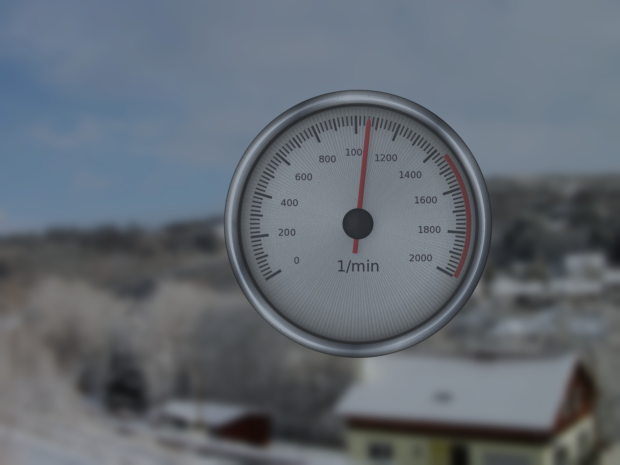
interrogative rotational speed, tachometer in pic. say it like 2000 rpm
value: 1060 rpm
